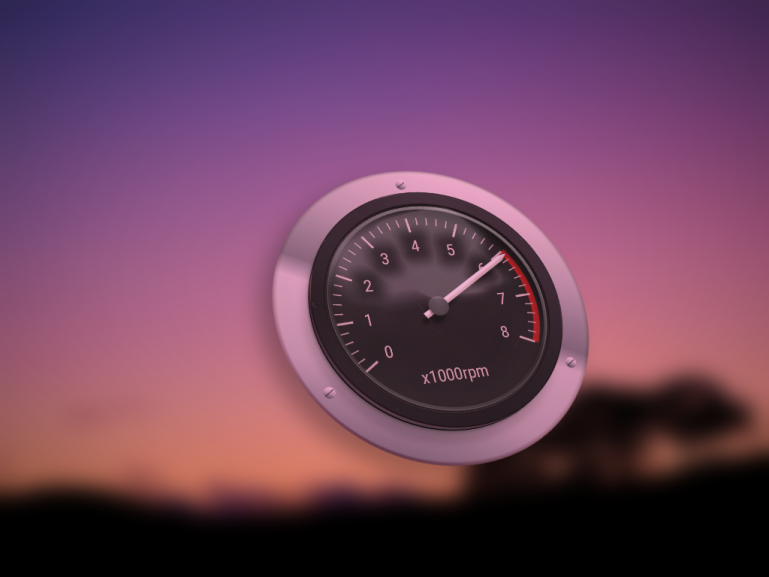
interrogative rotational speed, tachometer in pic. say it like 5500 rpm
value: 6100 rpm
